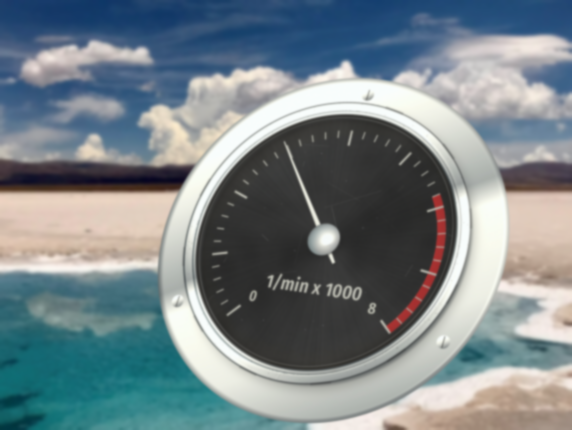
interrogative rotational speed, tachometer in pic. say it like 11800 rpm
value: 3000 rpm
